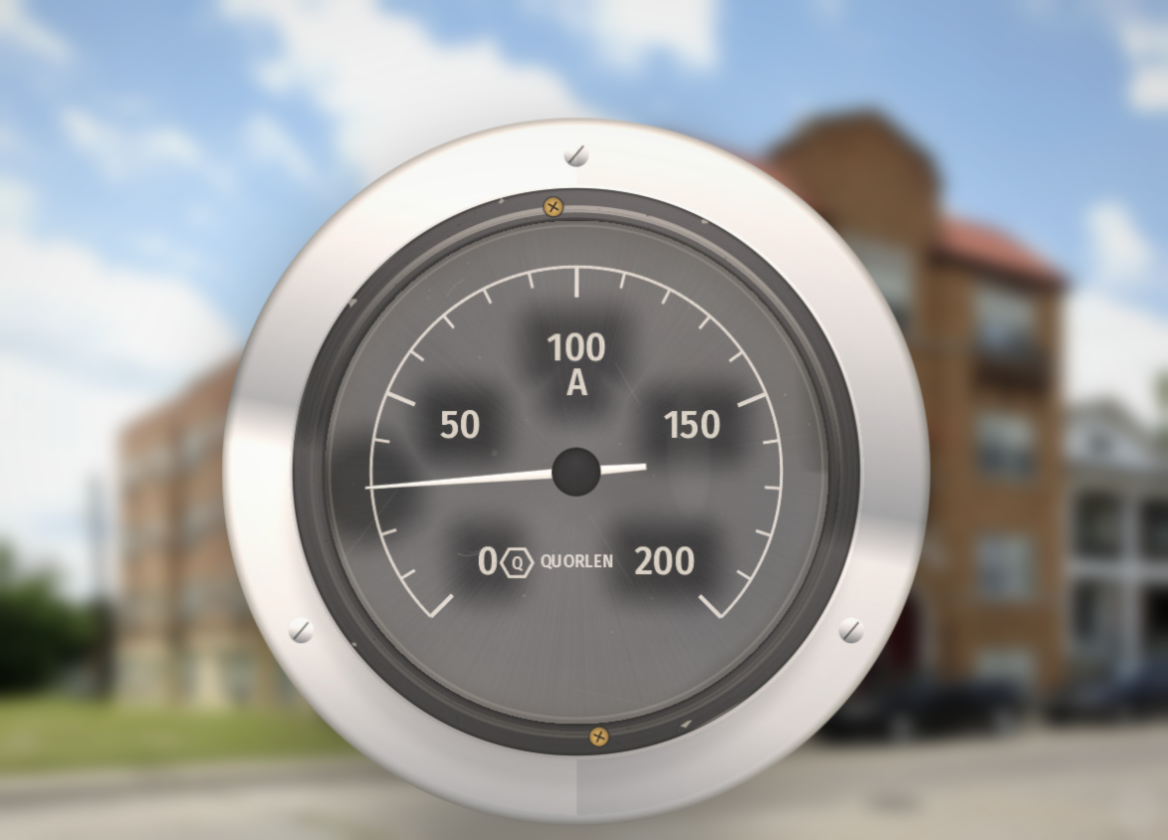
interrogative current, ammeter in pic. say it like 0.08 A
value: 30 A
